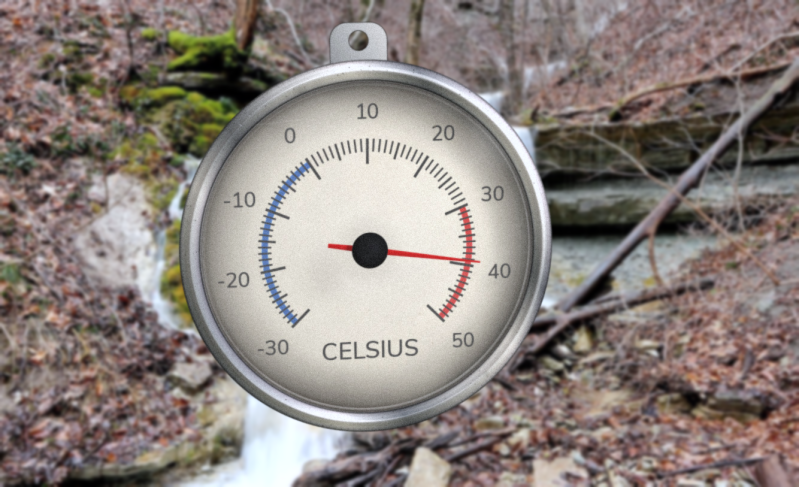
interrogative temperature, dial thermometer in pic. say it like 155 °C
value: 39 °C
